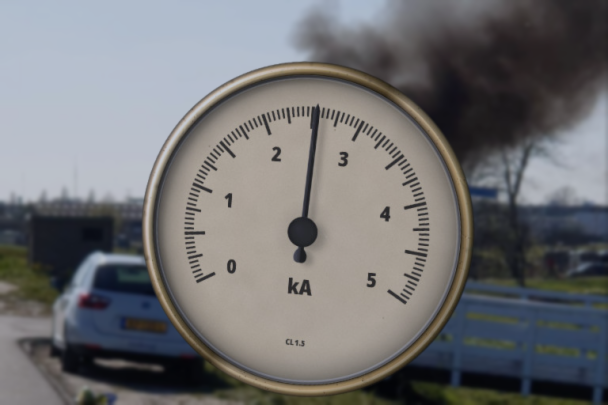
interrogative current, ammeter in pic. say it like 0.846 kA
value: 2.55 kA
